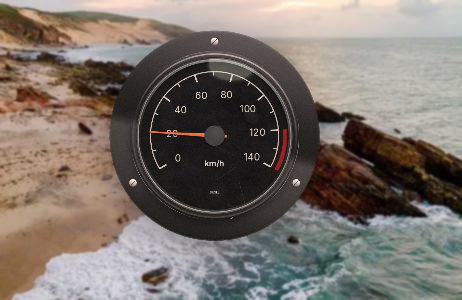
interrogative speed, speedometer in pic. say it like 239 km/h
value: 20 km/h
